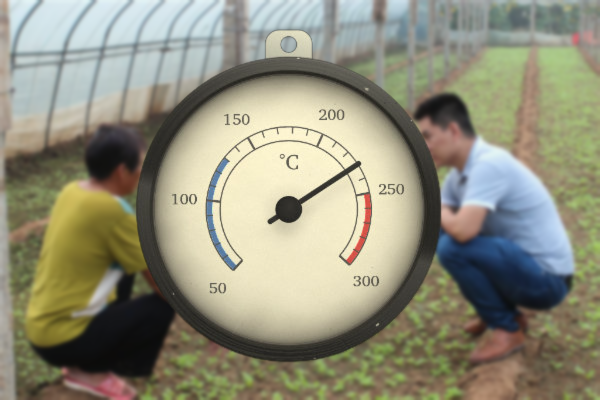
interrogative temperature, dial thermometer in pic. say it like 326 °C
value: 230 °C
